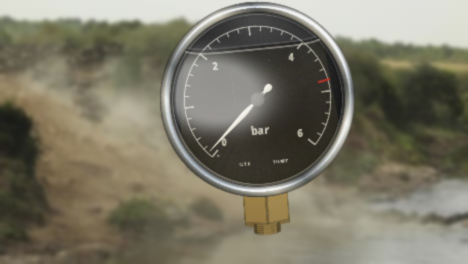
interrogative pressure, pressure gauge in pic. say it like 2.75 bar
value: 0.1 bar
